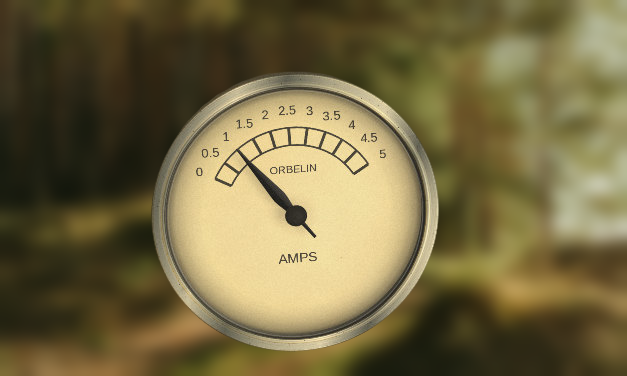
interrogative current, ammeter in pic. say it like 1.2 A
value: 1 A
